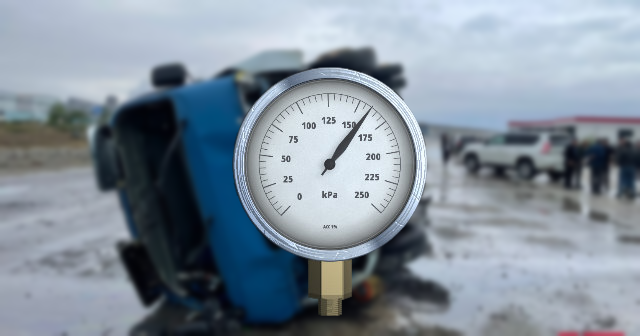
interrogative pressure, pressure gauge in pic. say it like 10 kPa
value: 160 kPa
